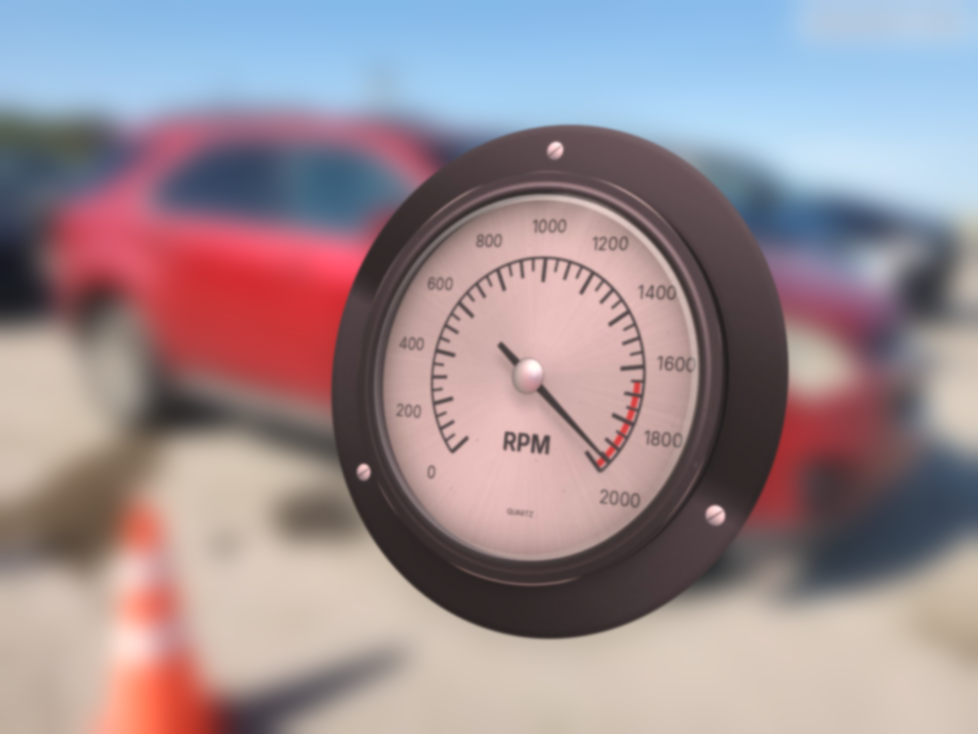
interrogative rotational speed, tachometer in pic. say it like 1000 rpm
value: 1950 rpm
